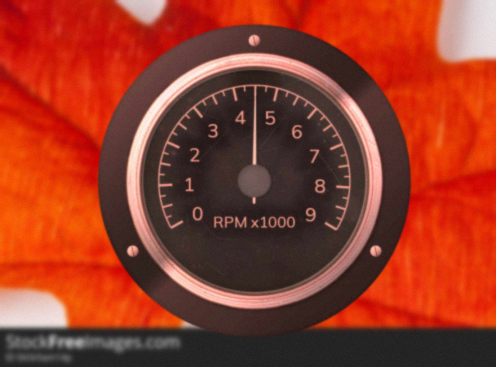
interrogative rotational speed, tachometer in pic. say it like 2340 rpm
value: 4500 rpm
